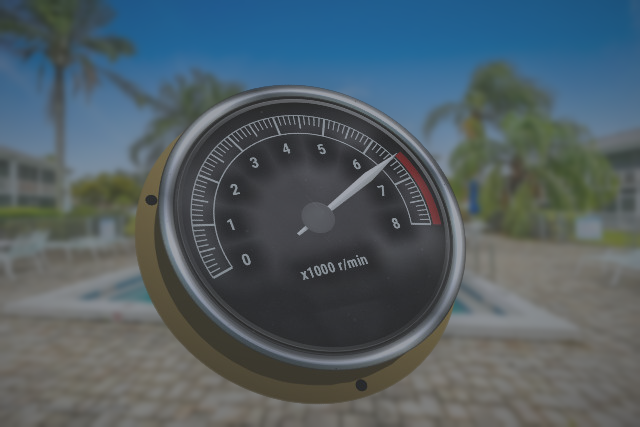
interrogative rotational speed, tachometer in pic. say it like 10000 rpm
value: 6500 rpm
